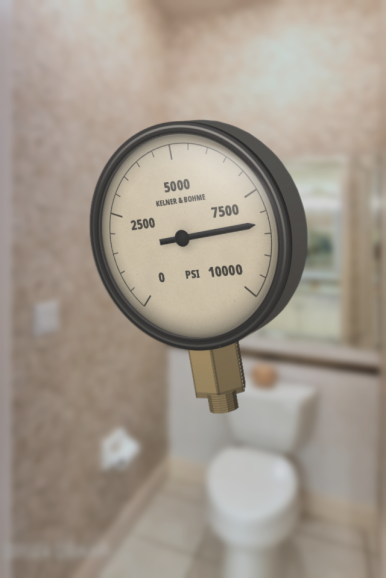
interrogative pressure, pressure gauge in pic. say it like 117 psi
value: 8250 psi
